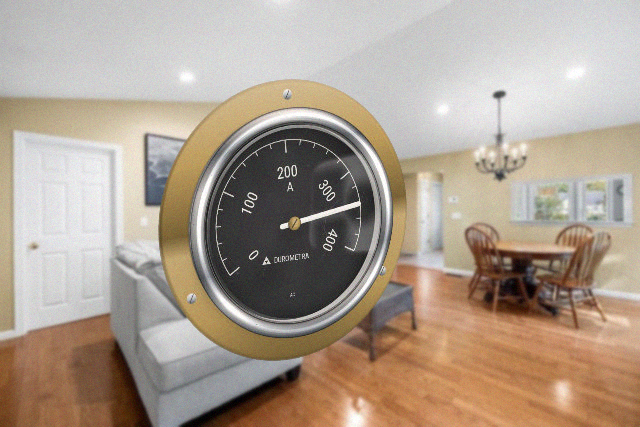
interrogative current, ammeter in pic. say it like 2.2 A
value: 340 A
